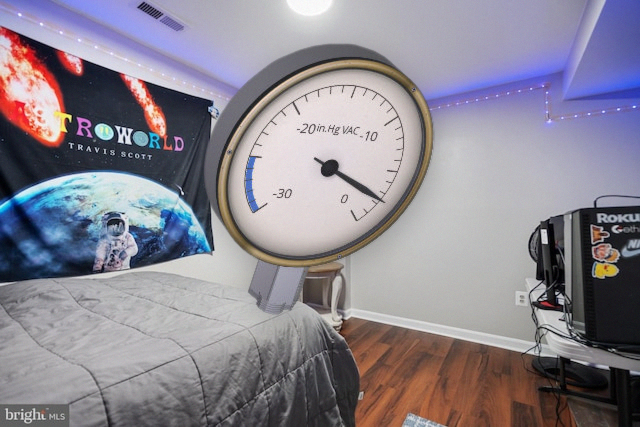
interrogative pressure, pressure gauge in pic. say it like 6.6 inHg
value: -2.5 inHg
